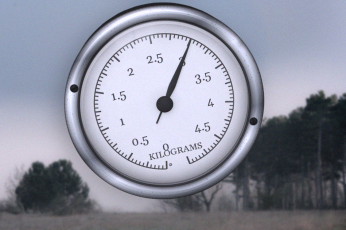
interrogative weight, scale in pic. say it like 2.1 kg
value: 3 kg
